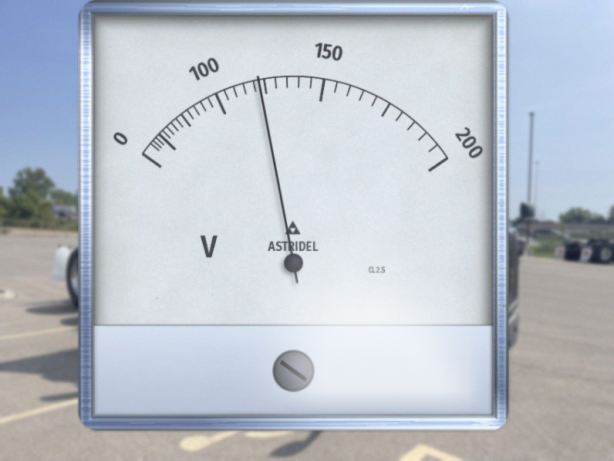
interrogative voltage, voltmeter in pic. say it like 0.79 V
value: 122.5 V
